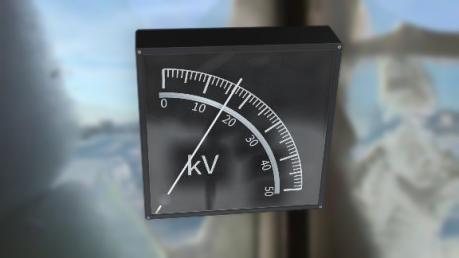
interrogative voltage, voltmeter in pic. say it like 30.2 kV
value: 16 kV
